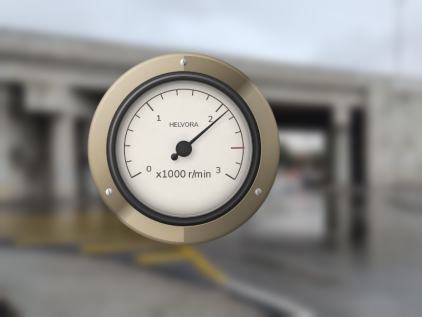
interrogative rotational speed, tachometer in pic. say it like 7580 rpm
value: 2100 rpm
